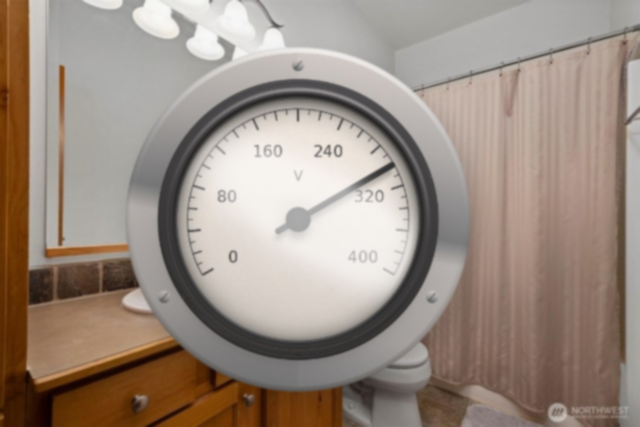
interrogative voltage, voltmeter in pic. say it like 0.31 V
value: 300 V
